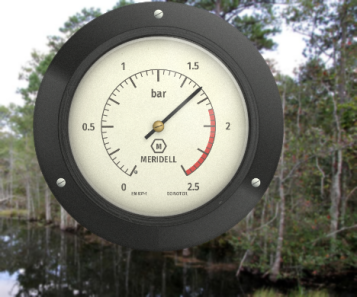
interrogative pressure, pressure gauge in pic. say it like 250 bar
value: 1.65 bar
